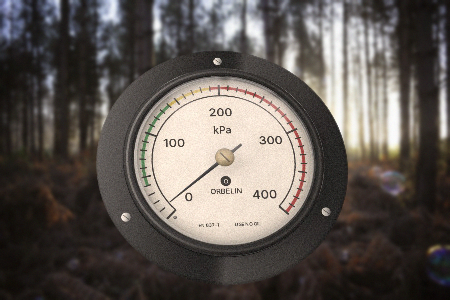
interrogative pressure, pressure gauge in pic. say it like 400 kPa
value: 10 kPa
